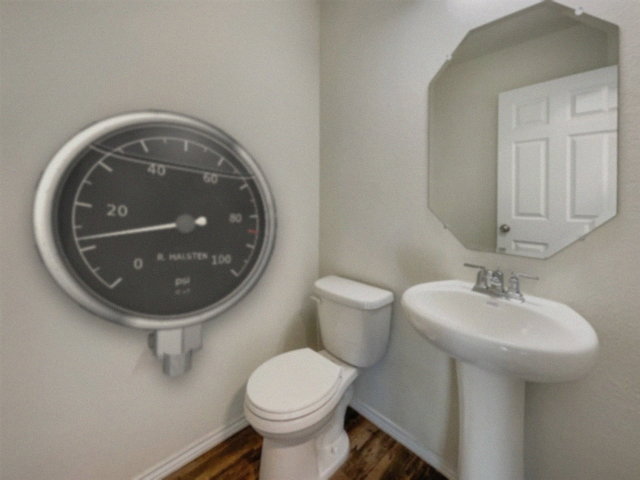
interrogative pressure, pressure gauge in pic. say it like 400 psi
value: 12.5 psi
